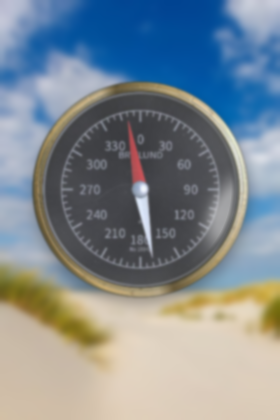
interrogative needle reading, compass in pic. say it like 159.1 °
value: 350 °
